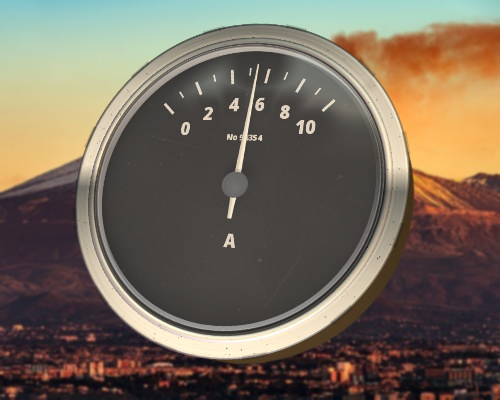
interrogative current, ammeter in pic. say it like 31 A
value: 5.5 A
